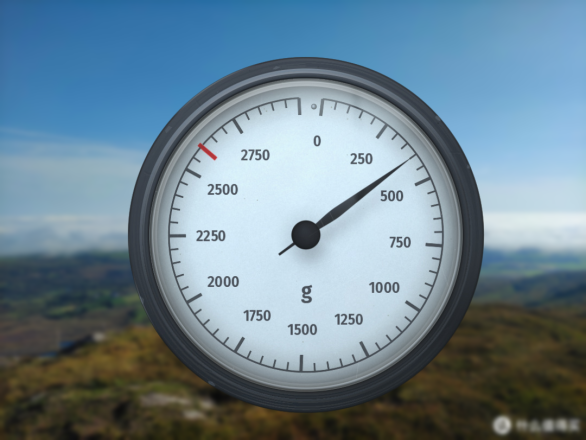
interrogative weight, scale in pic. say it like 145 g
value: 400 g
